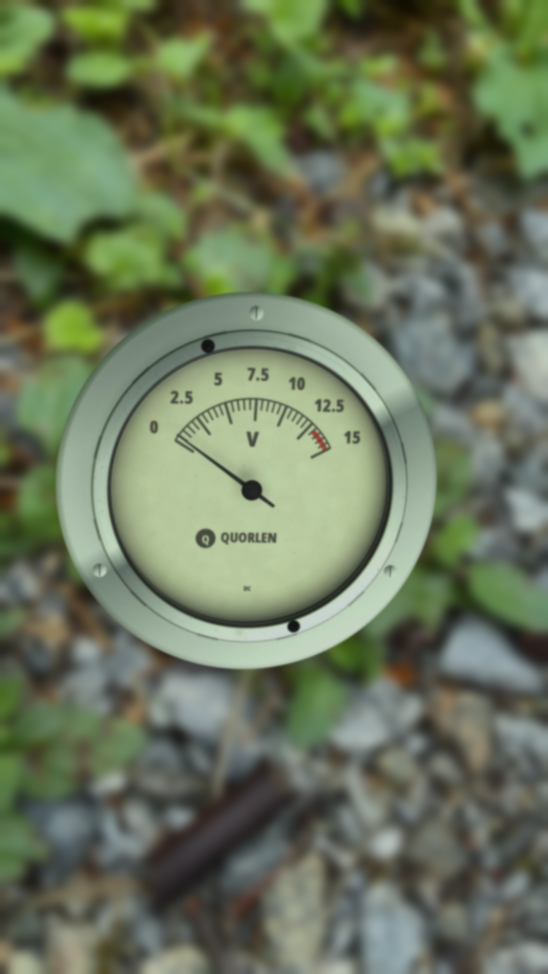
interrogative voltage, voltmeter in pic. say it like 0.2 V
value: 0.5 V
